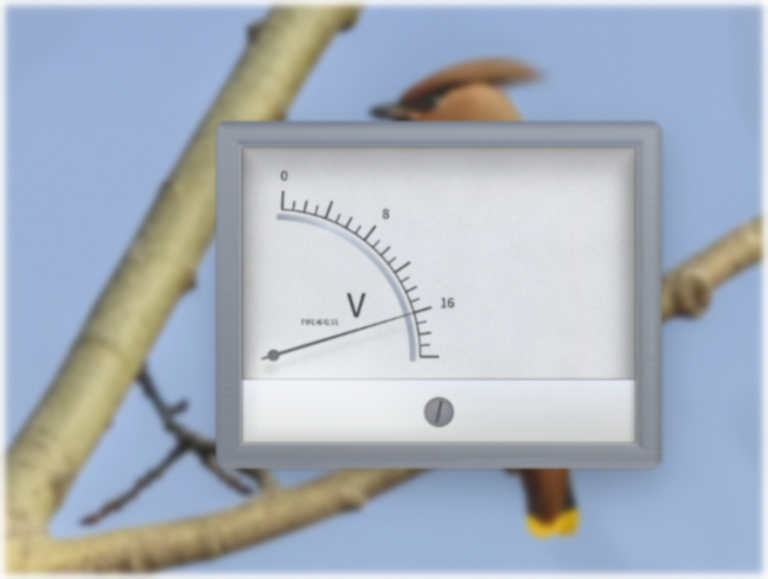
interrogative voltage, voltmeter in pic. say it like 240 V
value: 16 V
